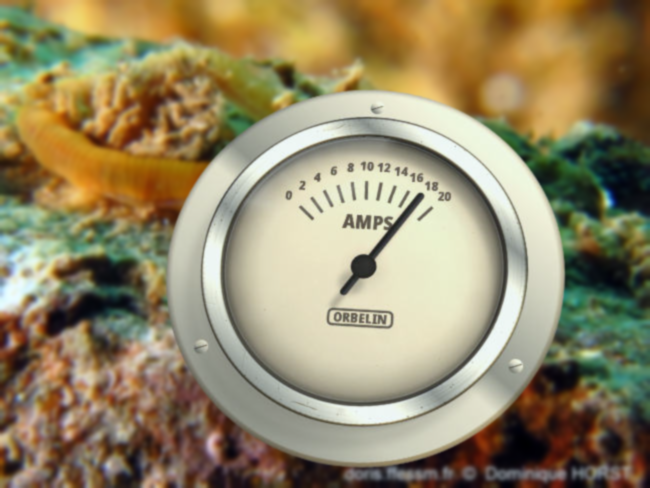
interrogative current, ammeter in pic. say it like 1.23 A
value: 18 A
